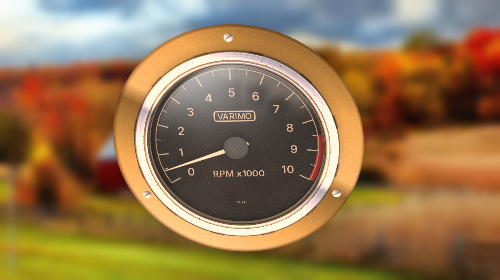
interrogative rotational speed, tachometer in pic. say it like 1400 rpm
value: 500 rpm
